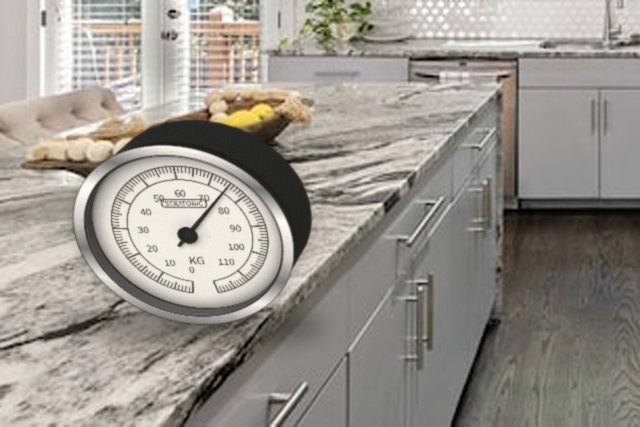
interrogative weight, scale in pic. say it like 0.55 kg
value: 75 kg
